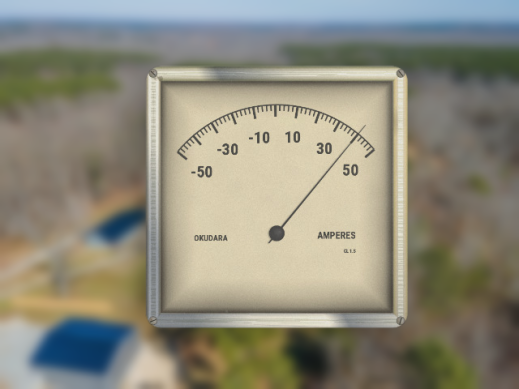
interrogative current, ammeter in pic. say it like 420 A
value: 40 A
